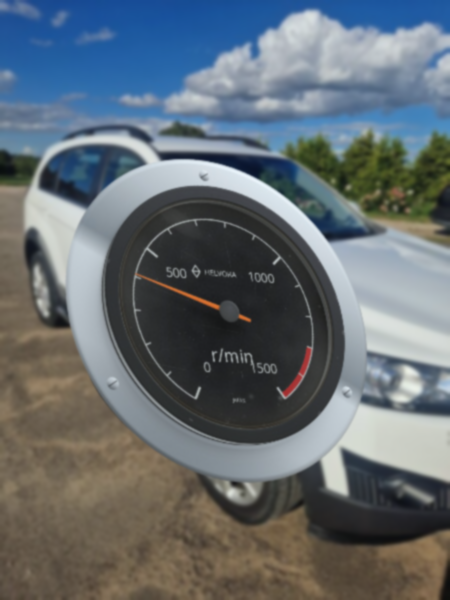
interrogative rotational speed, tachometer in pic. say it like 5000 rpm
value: 400 rpm
